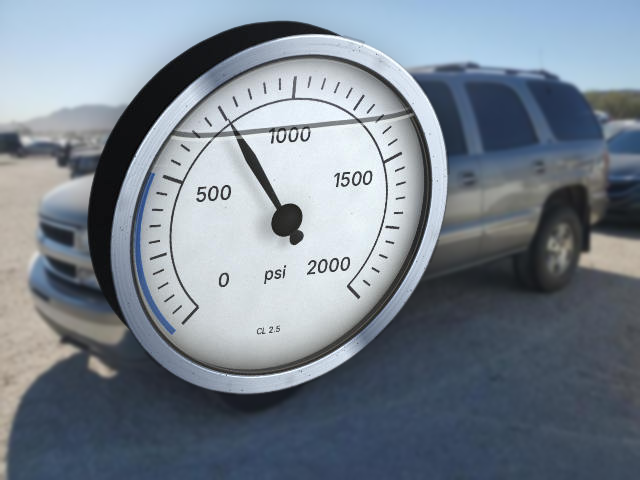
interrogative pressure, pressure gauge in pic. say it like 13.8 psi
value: 750 psi
